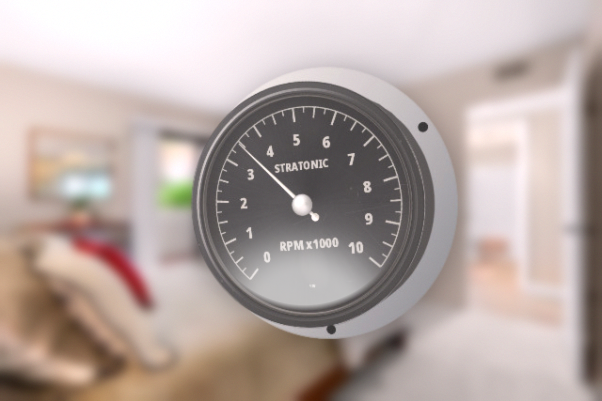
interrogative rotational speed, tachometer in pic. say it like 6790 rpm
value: 3500 rpm
